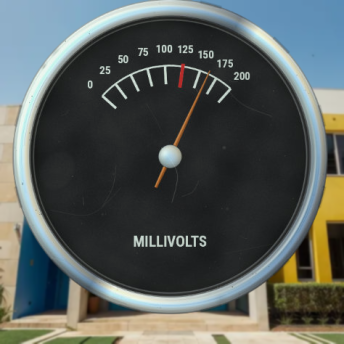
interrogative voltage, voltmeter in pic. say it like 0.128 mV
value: 162.5 mV
